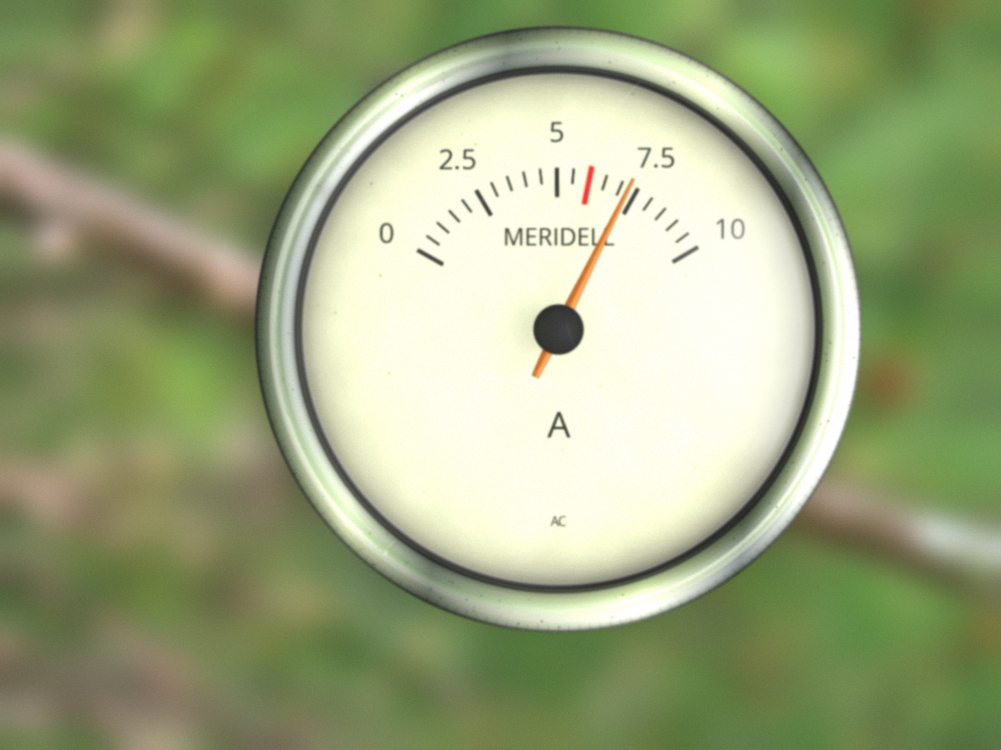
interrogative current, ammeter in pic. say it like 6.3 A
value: 7.25 A
